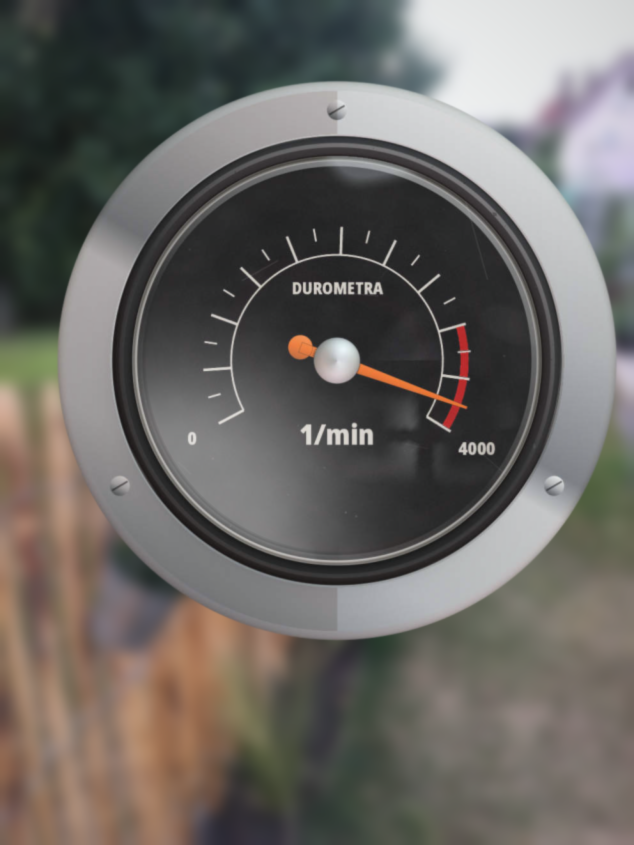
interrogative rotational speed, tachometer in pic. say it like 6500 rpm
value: 3800 rpm
